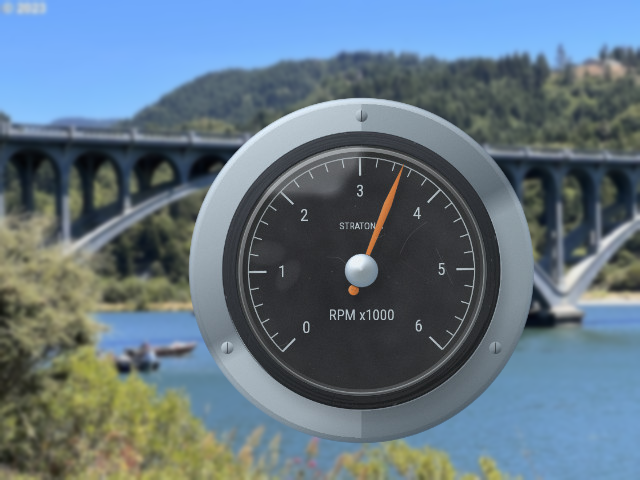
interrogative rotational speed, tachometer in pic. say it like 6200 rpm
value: 3500 rpm
